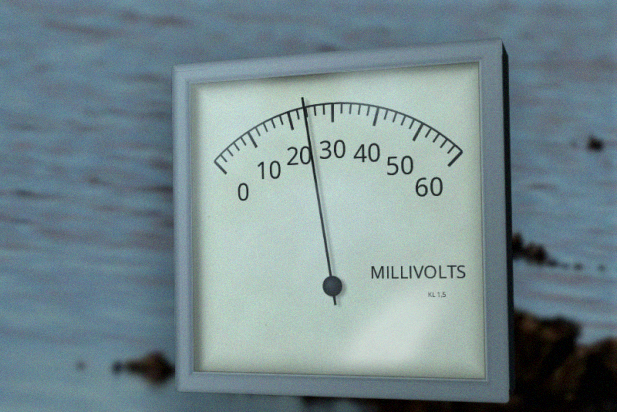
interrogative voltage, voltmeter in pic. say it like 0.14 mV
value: 24 mV
